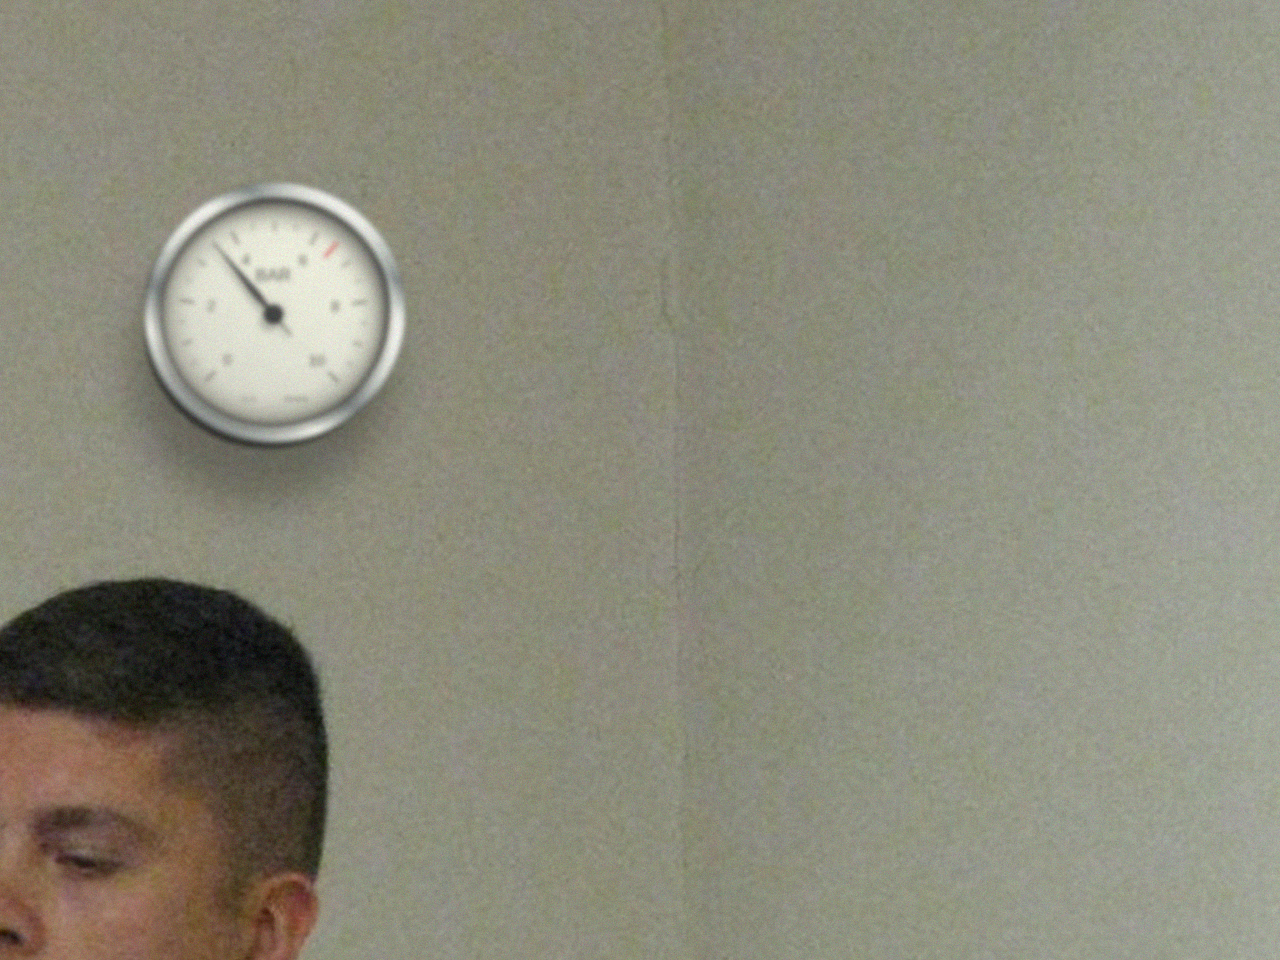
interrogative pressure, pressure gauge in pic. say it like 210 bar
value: 3.5 bar
